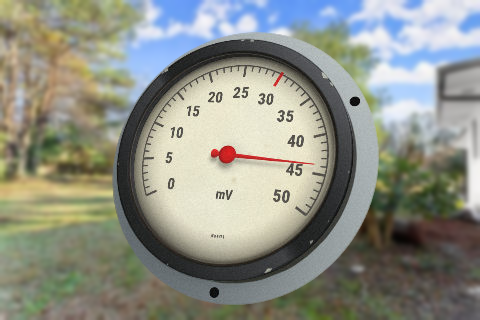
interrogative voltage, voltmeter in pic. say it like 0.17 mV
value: 44 mV
